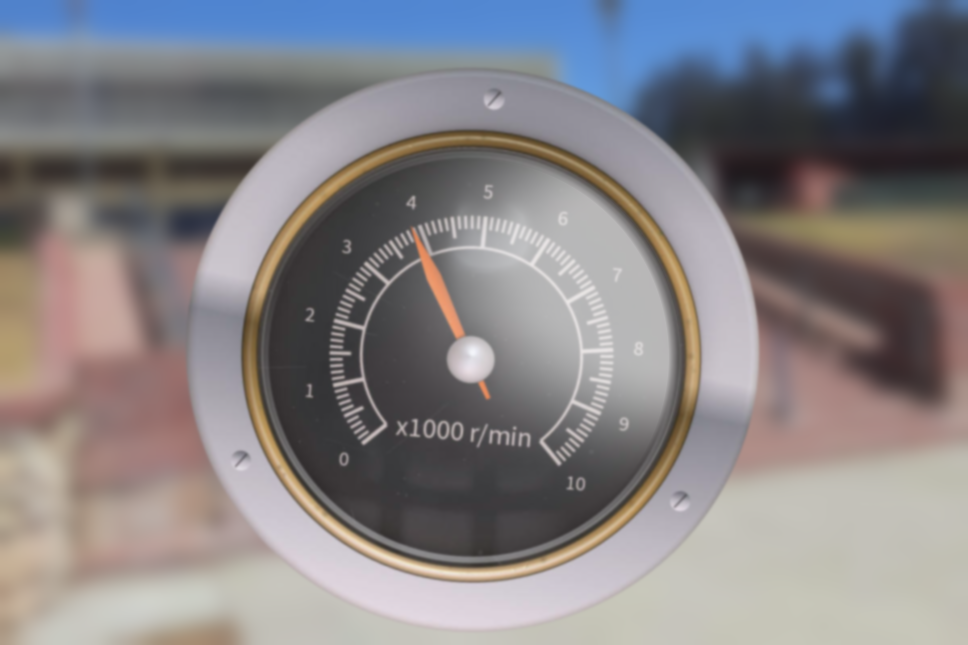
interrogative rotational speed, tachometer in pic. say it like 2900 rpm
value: 3900 rpm
